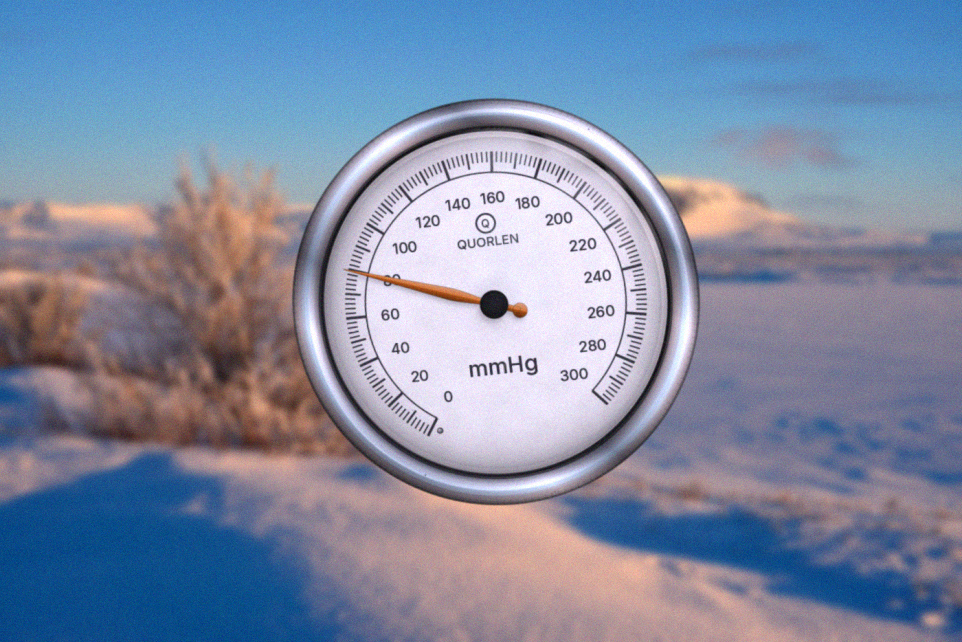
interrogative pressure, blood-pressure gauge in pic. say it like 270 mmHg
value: 80 mmHg
